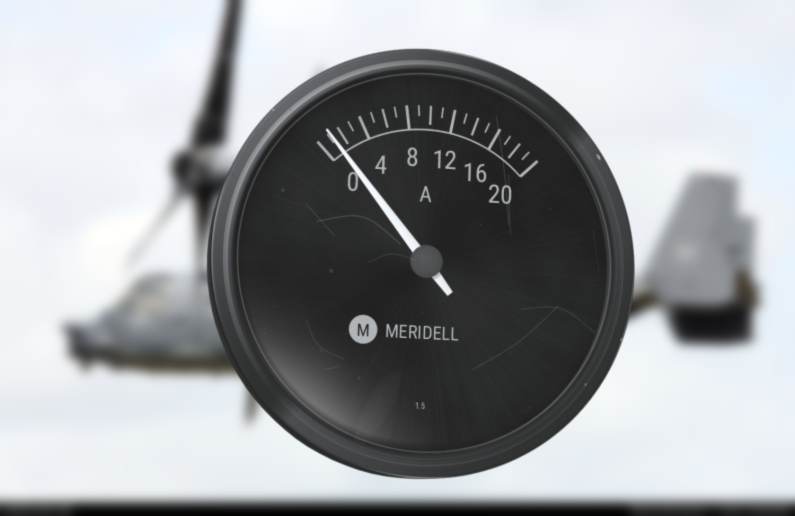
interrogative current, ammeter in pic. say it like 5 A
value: 1 A
